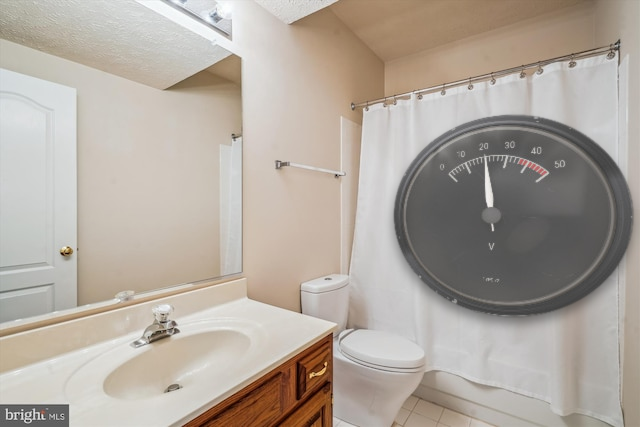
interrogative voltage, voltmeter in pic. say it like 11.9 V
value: 20 V
